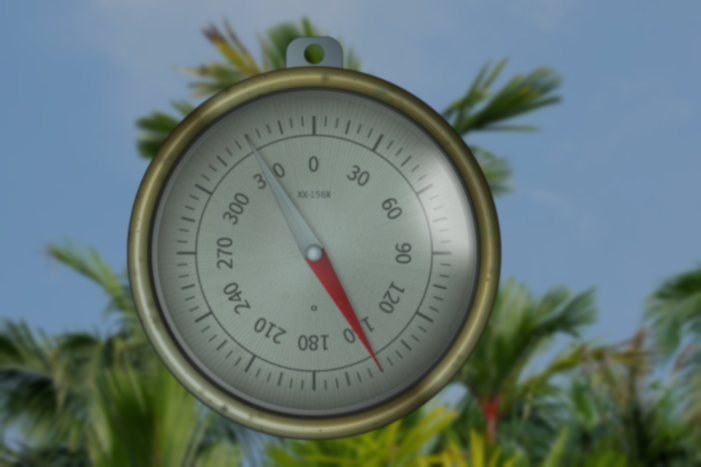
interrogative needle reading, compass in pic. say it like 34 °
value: 150 °
